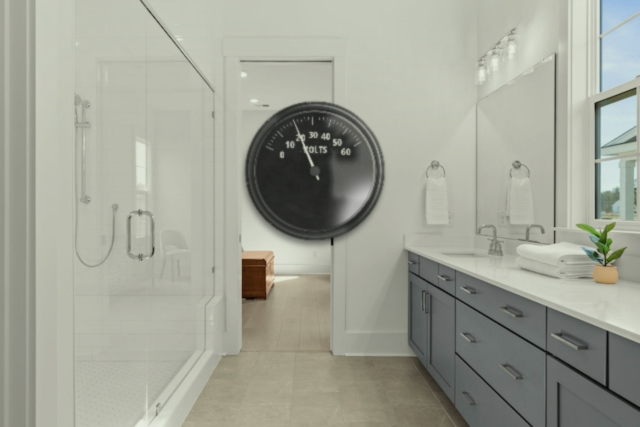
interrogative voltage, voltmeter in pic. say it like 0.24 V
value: 20 V
